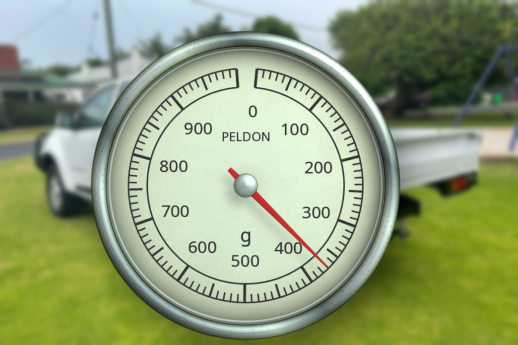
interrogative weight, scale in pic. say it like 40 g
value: 370 g
